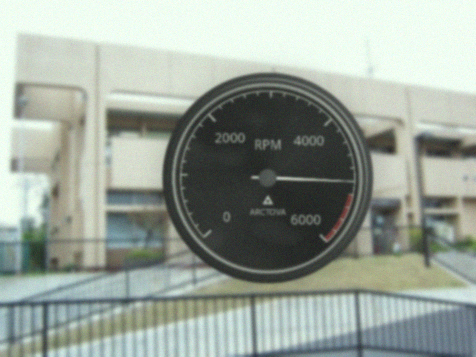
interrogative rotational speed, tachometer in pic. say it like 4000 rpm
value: 5000 rpm
